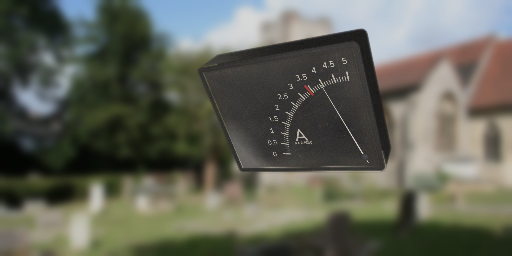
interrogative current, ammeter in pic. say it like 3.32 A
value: 4 A
